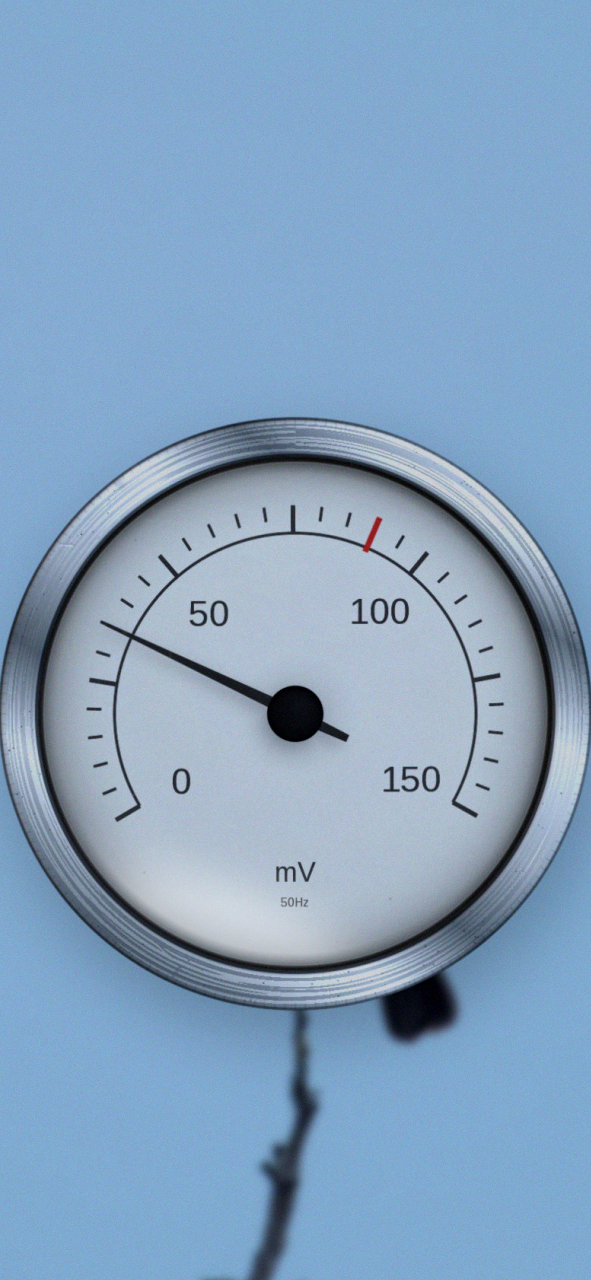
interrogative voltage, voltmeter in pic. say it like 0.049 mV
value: 35 mV
